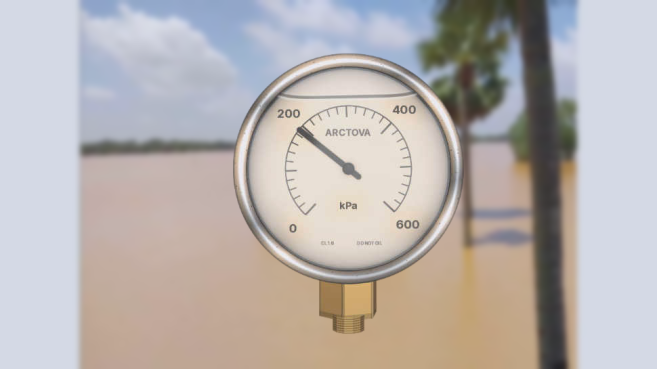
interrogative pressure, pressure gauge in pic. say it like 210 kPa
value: 190 kPa
